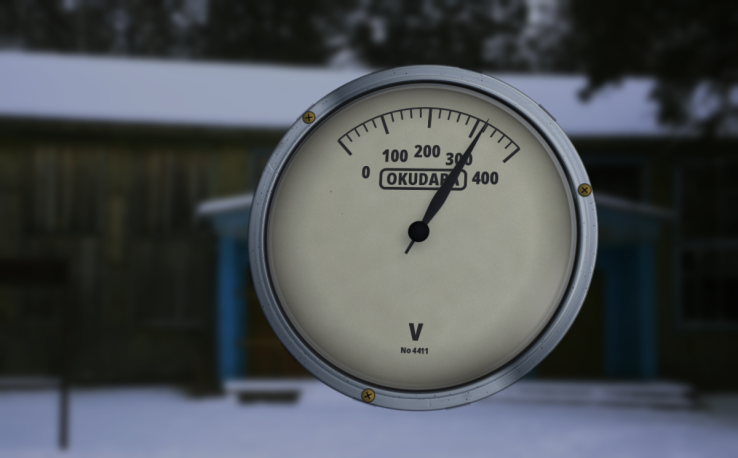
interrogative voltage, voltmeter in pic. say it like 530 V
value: 320 V
